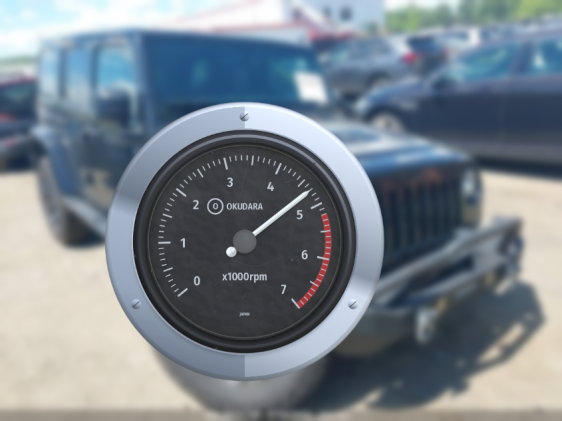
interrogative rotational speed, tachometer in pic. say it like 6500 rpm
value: 4700 rpm
